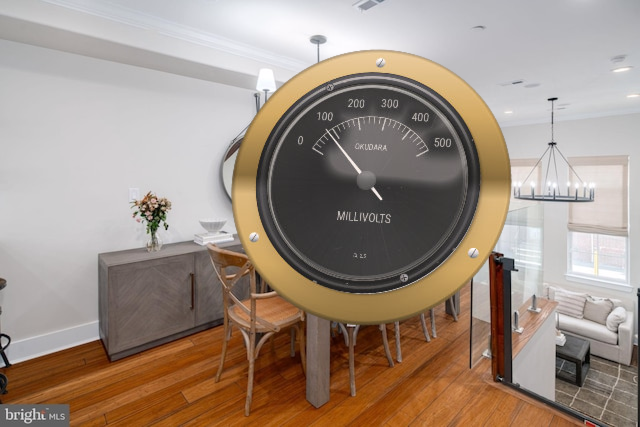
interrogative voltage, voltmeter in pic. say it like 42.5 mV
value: 80 mV
